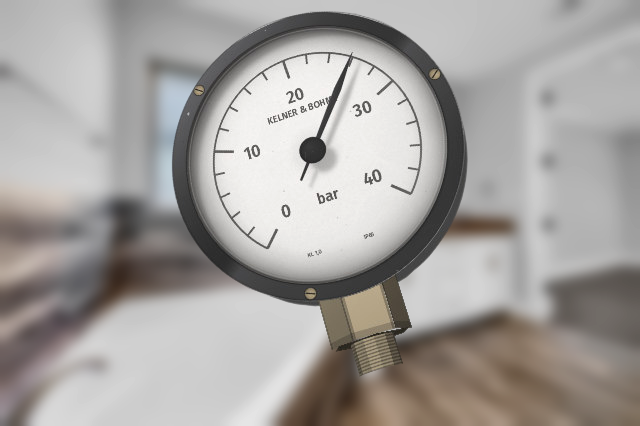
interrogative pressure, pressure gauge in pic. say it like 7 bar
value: 26 bar
